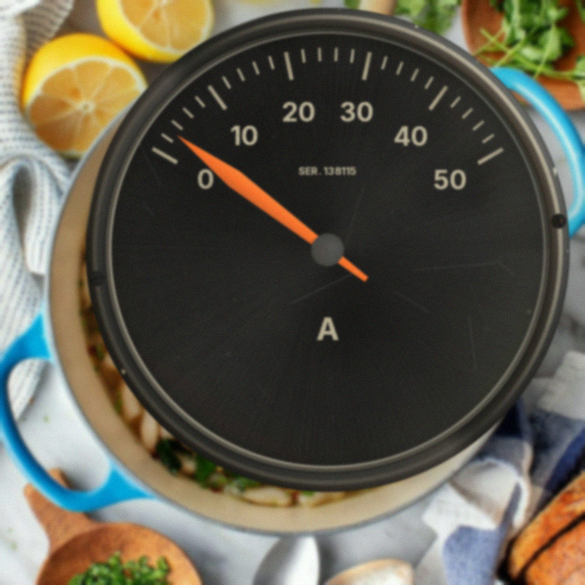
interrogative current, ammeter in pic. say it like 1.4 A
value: 3 A
